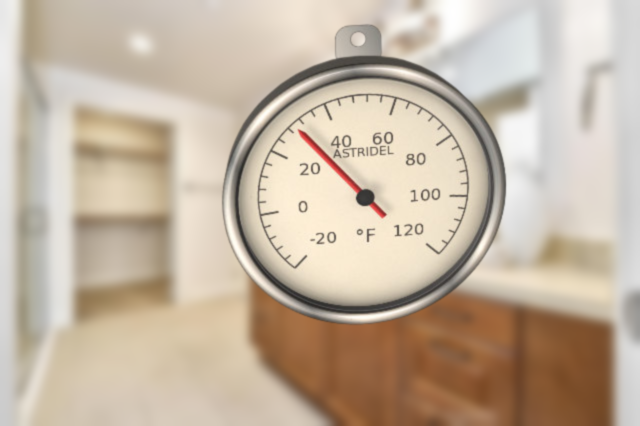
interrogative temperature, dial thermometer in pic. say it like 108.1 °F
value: 30 °F
